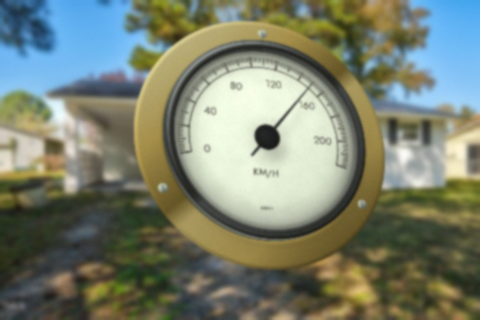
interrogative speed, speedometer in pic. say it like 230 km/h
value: 150 km/h
